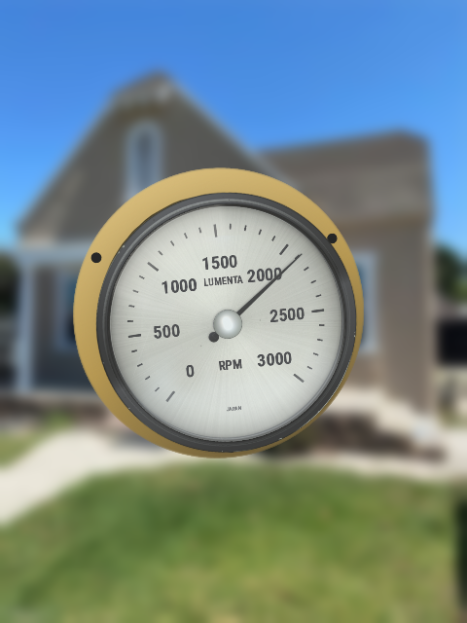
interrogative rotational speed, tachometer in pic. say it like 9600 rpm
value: 2100 rpm
